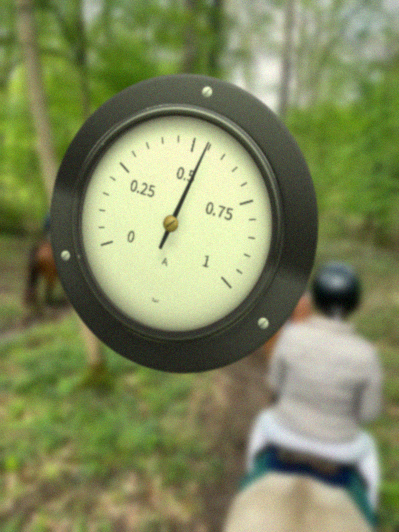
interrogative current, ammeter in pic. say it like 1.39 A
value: 0.55 A
